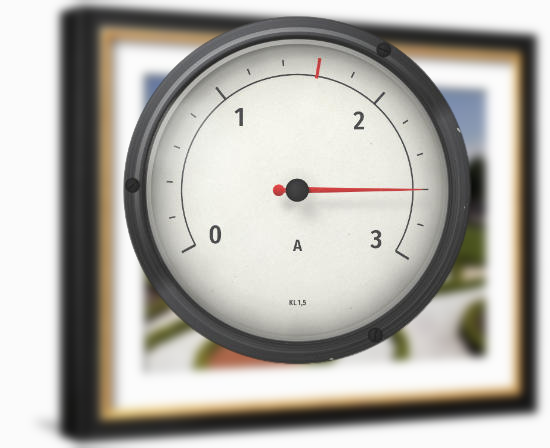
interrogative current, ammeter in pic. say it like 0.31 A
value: 2.6 A
